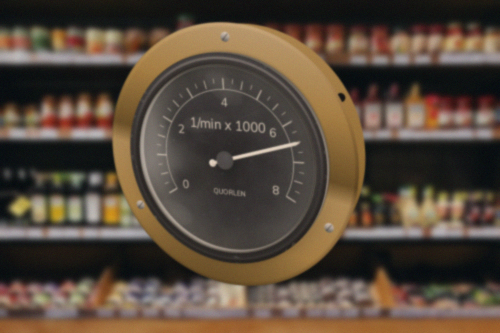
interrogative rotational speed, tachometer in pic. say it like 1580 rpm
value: 6500 rpm
